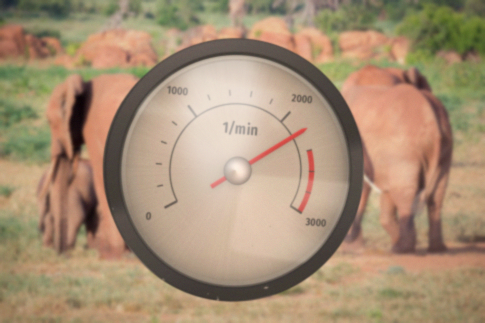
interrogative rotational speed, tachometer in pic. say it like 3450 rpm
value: 2200 rpm
